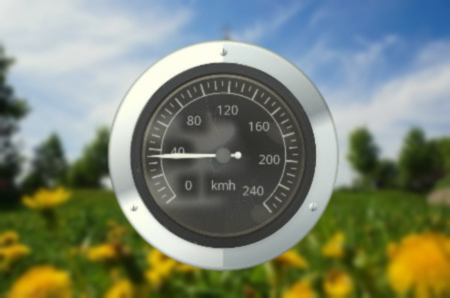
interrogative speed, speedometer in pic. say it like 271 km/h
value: 35 km/h
